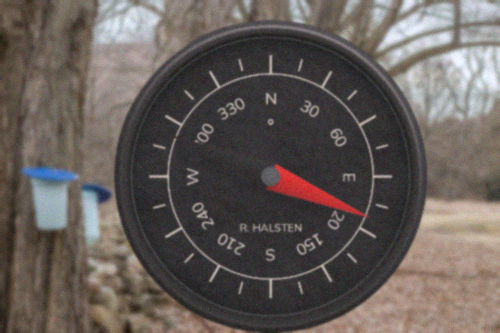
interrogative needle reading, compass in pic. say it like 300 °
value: 112.5 °
